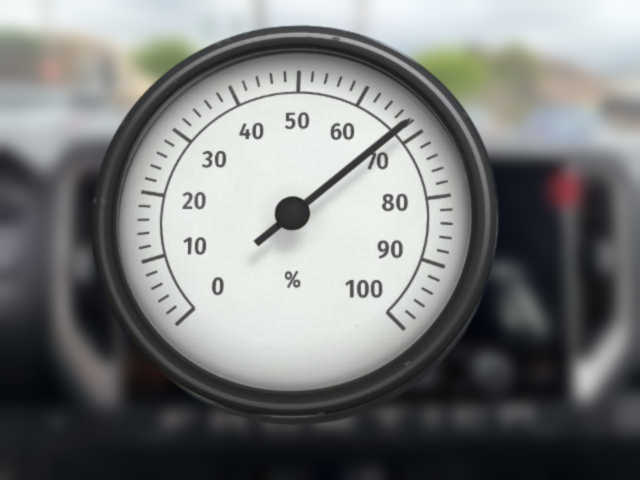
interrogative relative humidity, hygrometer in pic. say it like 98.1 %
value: 68 %
